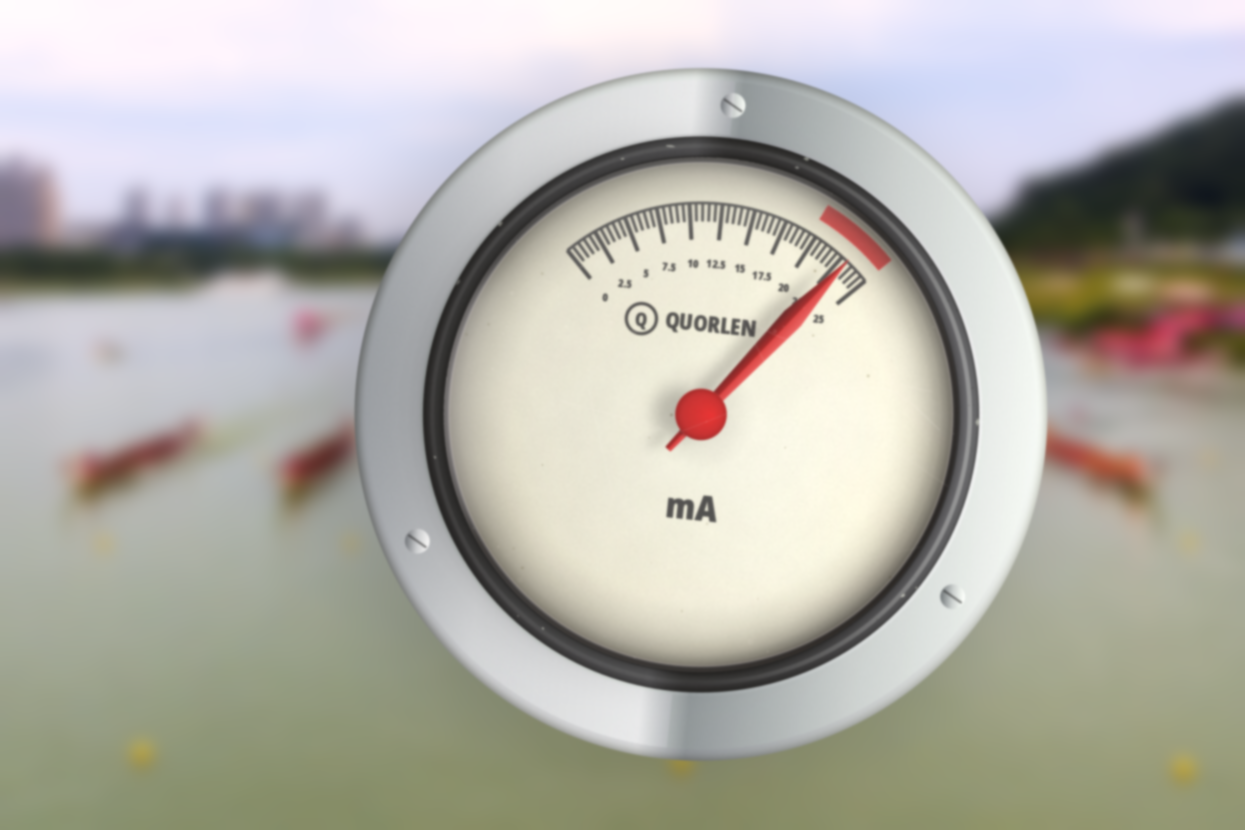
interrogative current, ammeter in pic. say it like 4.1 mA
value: 23 mA
